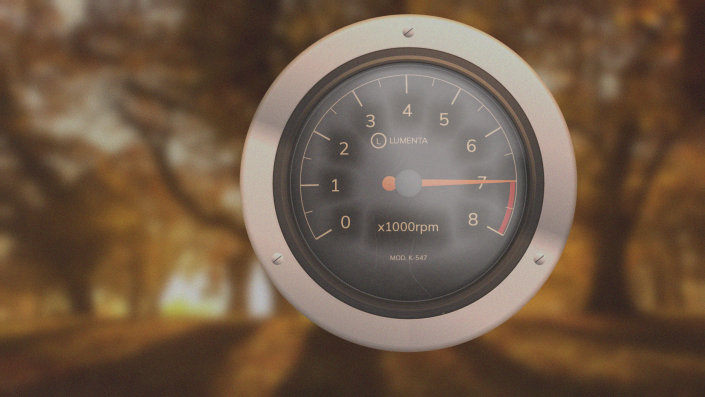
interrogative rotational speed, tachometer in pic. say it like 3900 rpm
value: 7000 rpm
